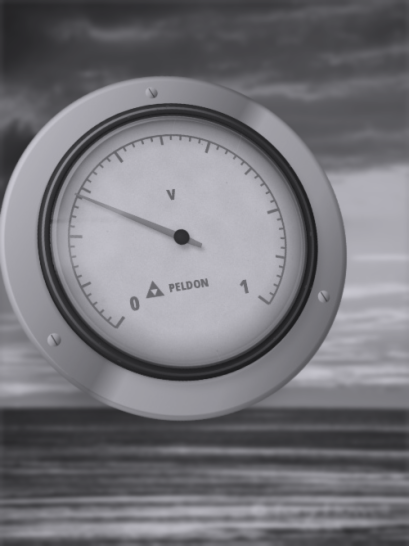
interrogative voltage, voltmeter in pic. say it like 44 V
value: 0.28 V
